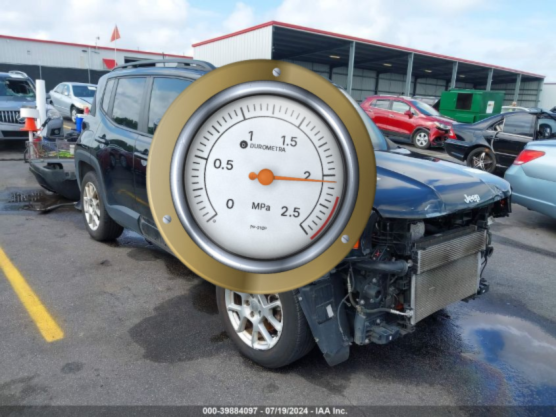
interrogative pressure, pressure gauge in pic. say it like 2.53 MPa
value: 2.05 MPa
